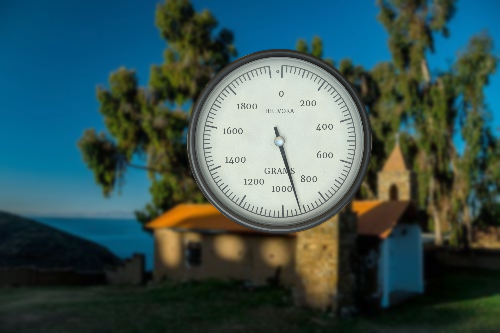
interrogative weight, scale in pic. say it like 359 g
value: 920 g
